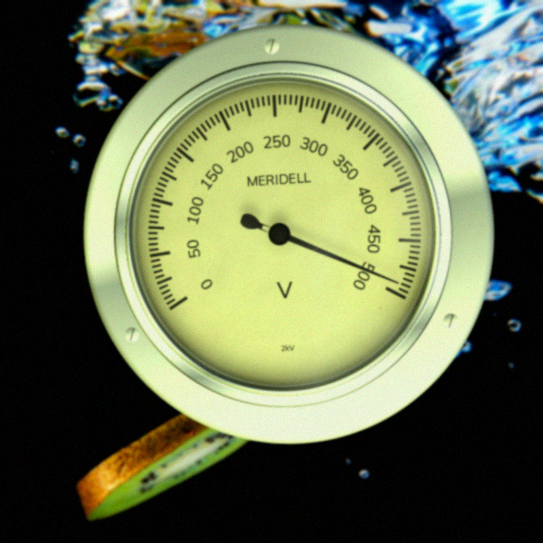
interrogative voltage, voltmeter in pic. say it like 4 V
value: 490 V
